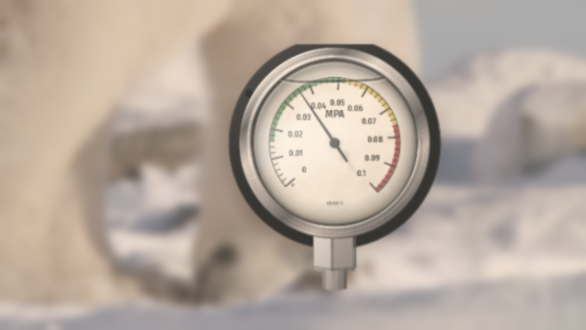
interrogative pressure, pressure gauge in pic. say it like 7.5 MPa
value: 0.036 MPa
